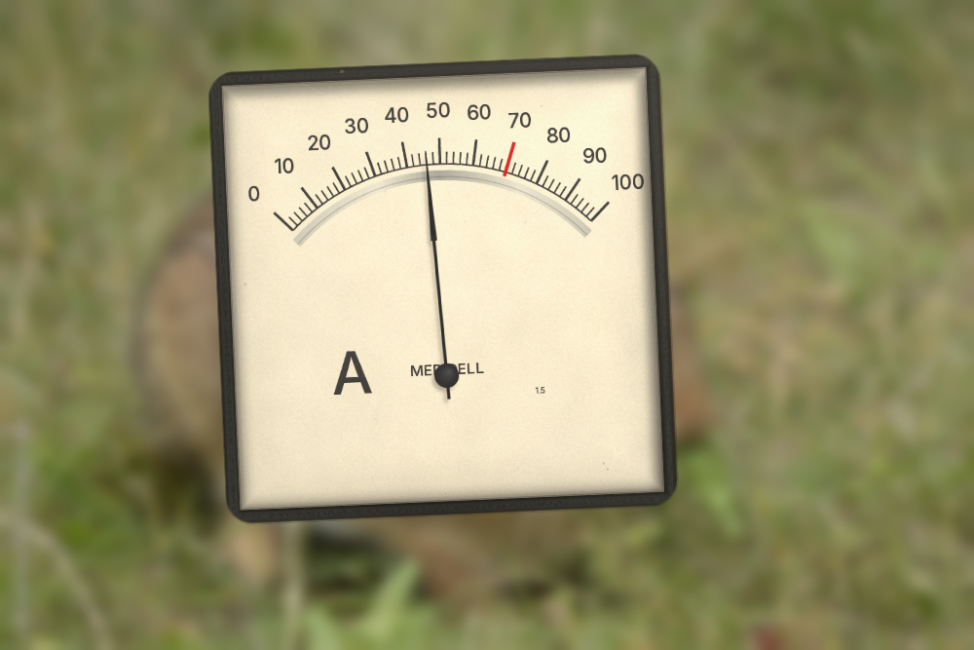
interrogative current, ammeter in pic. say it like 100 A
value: 46 A
